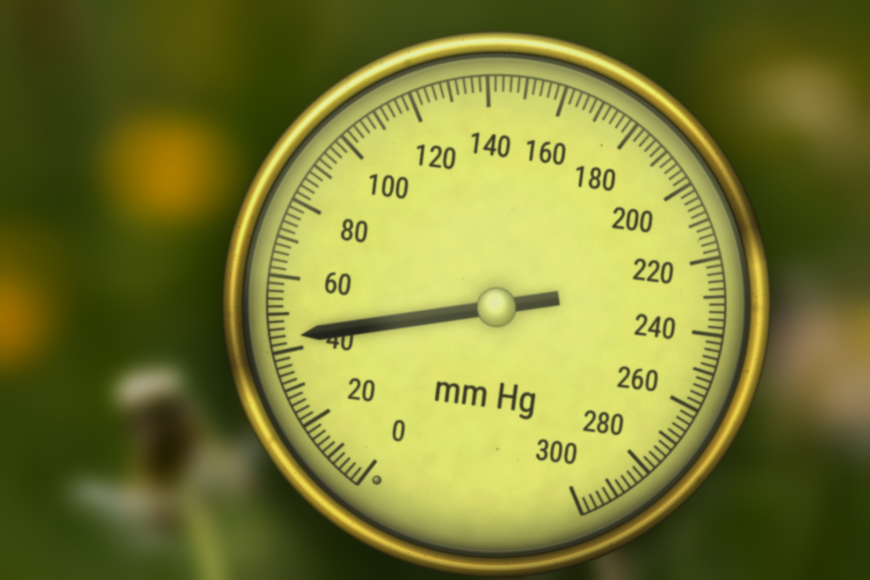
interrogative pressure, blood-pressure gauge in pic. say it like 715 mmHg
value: 44 mmHg
